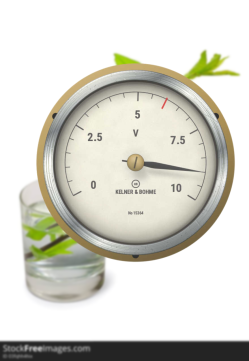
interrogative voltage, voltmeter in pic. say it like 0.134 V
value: 9 V
